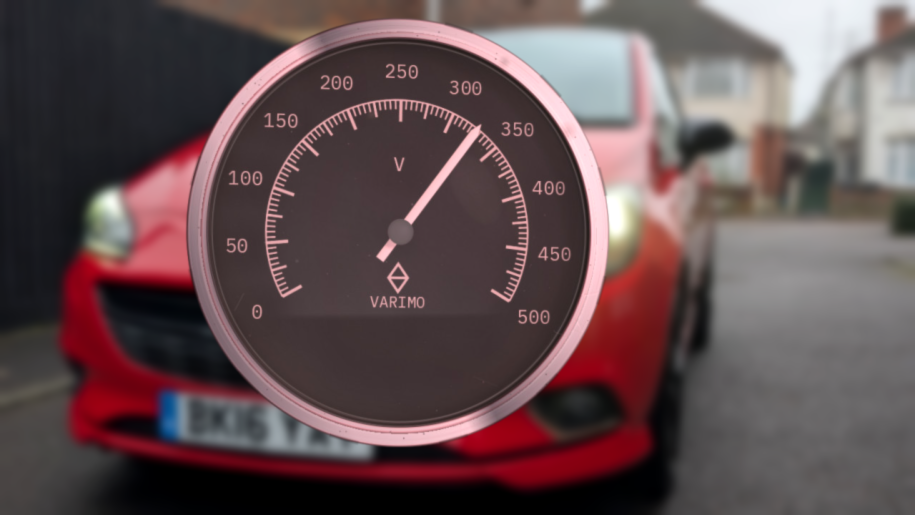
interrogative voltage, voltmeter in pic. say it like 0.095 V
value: 325 V
